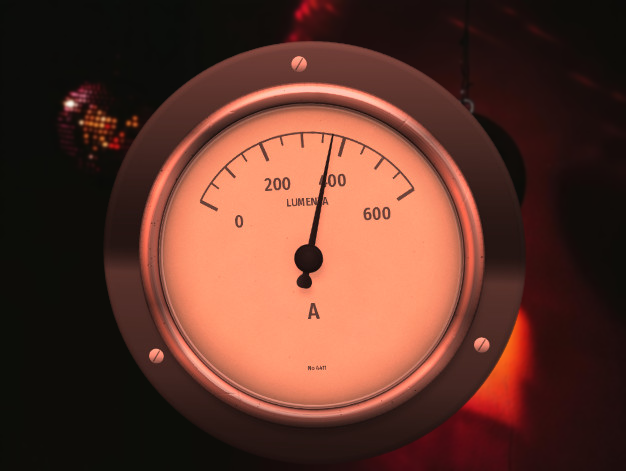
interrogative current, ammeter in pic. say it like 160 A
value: 375 A
